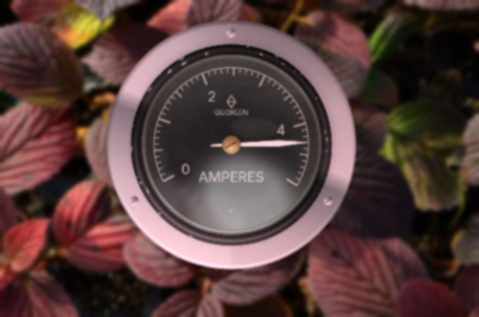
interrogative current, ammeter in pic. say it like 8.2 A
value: 4.3 A
